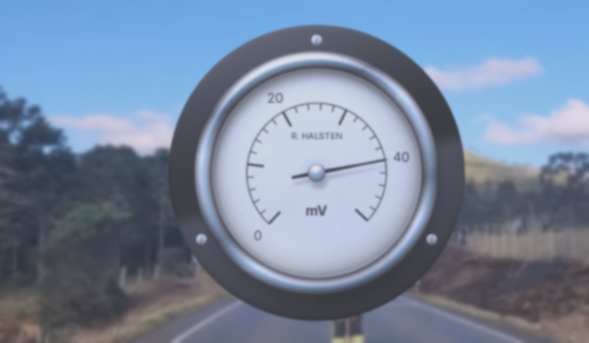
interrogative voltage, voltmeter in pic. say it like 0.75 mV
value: 40 mV
